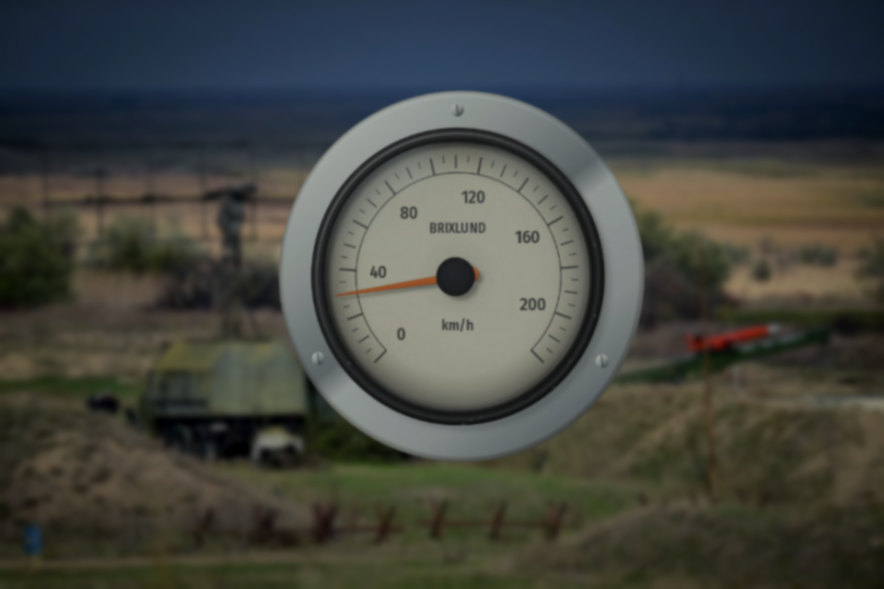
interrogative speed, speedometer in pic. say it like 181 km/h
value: 30 km/h
